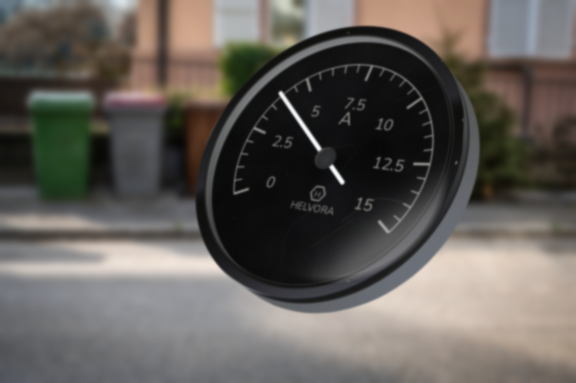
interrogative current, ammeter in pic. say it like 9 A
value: 4 A
